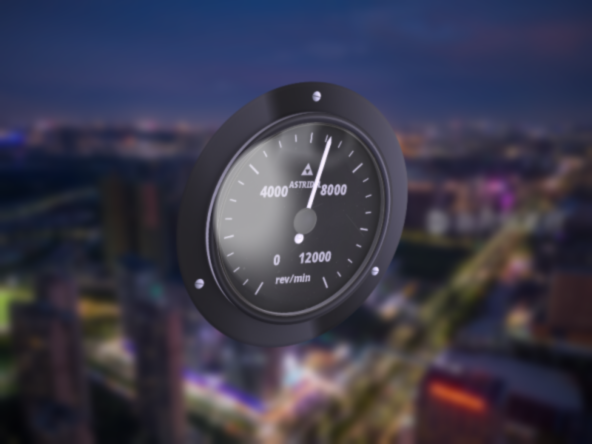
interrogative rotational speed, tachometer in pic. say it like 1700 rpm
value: 6500 rpm
